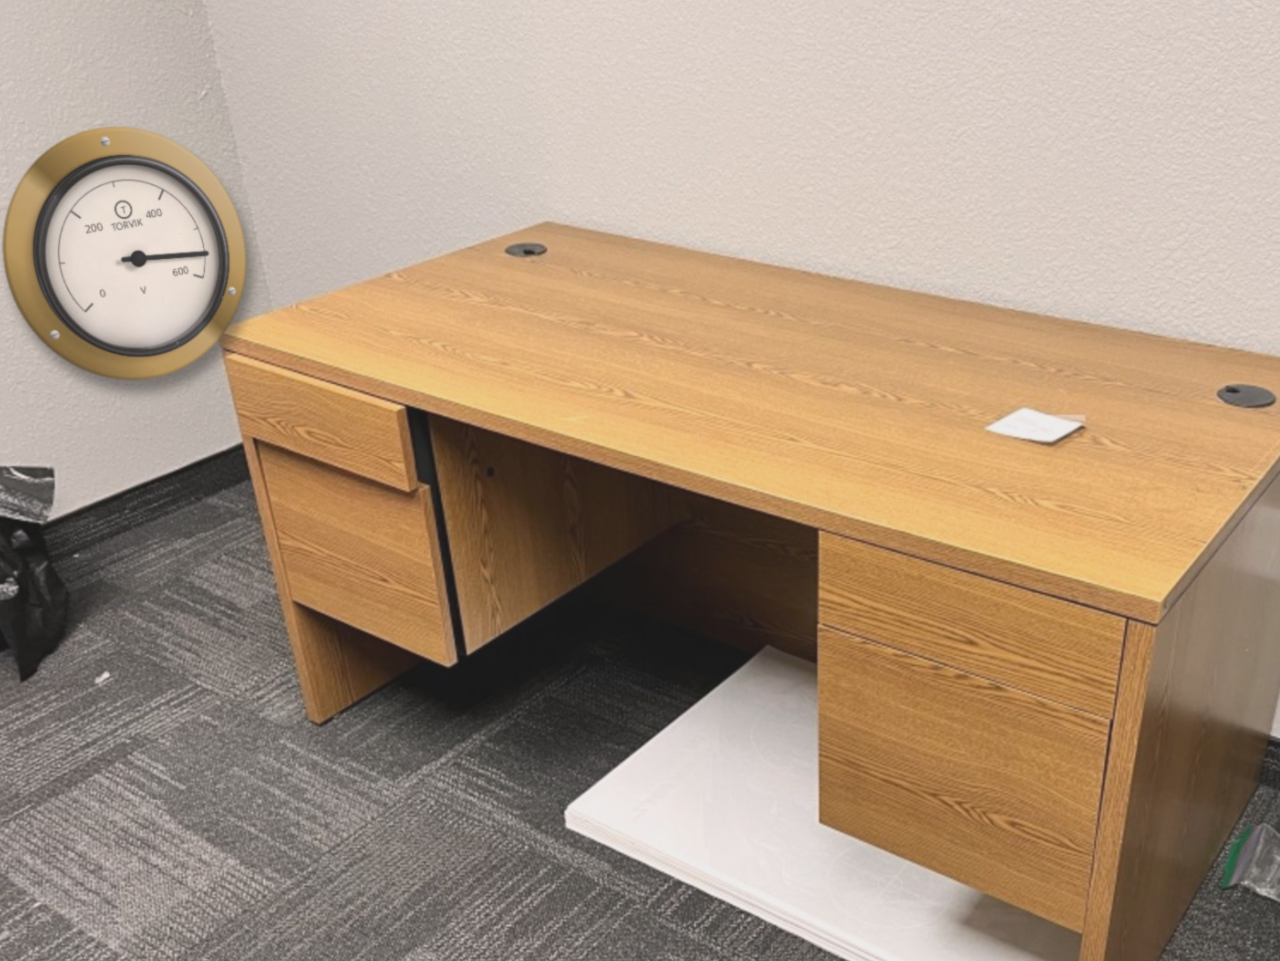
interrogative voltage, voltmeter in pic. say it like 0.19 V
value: 550 V
